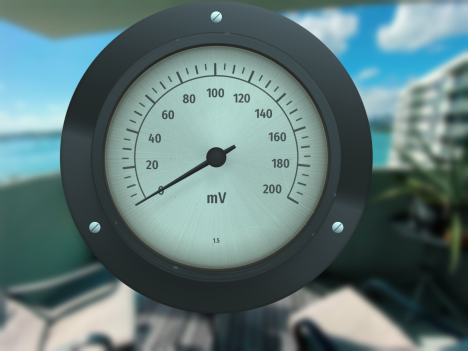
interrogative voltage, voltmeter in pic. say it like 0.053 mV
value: 0 mV
